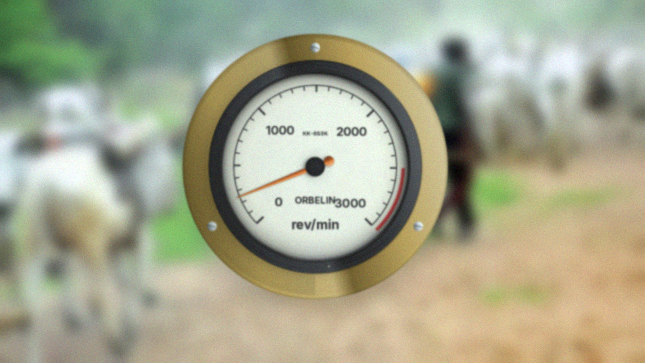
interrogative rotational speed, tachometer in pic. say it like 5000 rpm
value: 250 rpm
